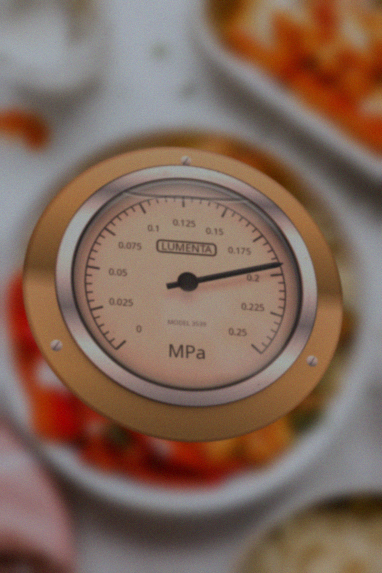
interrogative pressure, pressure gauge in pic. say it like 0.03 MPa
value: 0.195 MPa
